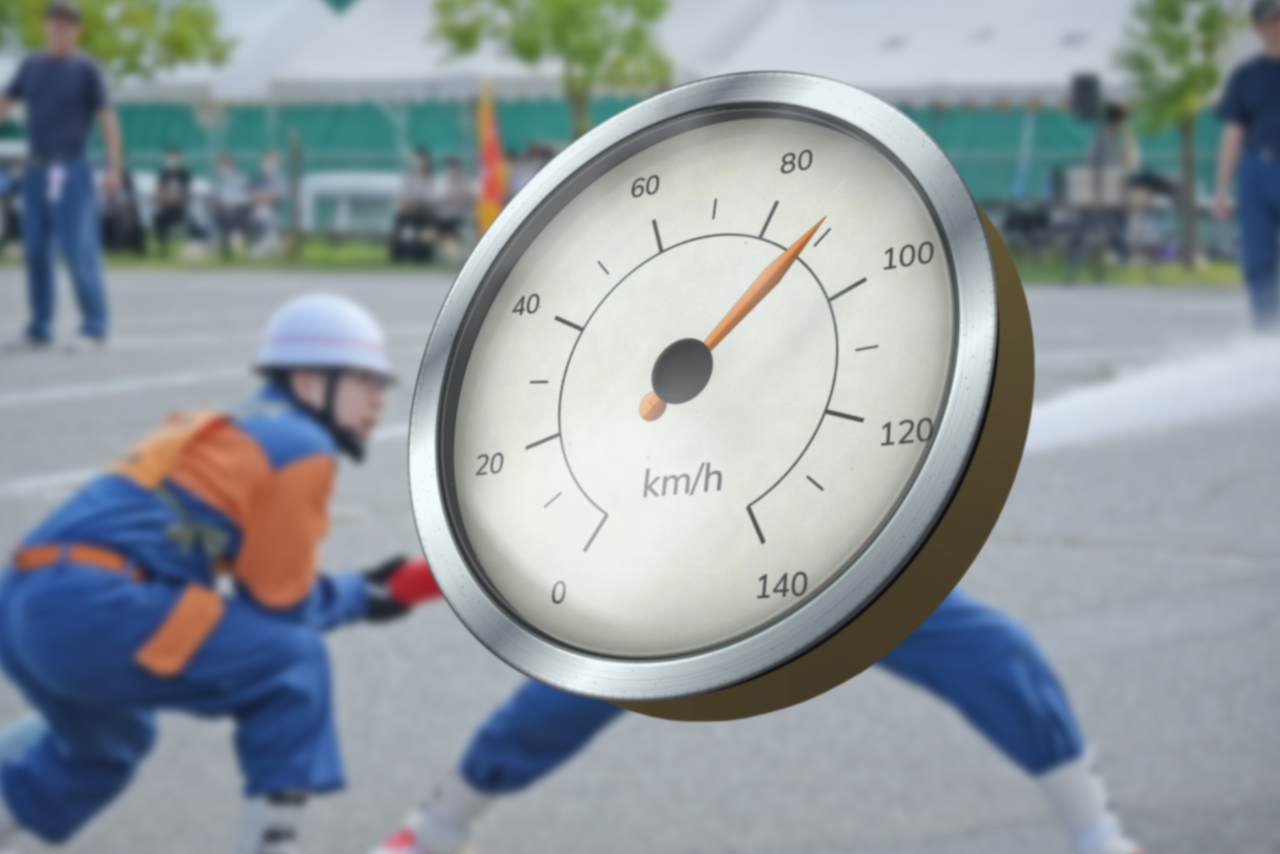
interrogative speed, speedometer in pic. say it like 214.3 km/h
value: 90 km/h
